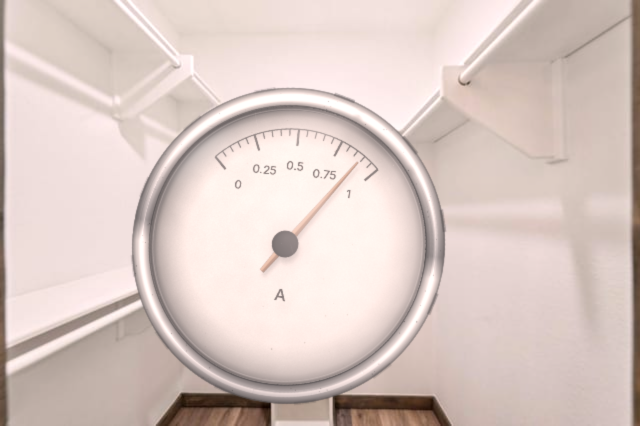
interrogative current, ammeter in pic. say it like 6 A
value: 0.9 A
